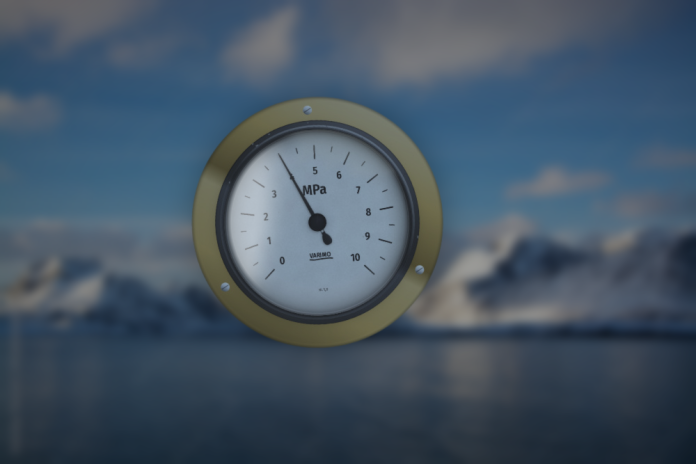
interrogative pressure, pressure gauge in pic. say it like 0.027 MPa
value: 4 MPa
